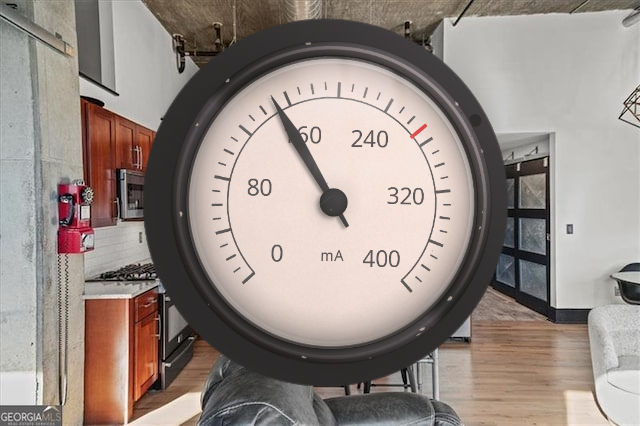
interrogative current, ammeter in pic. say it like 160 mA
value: 150 mA
